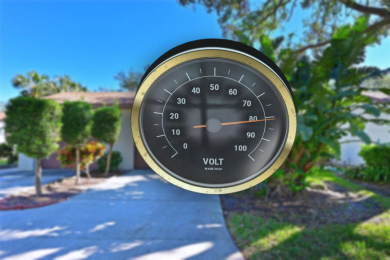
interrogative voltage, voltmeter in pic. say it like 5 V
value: 80 V
